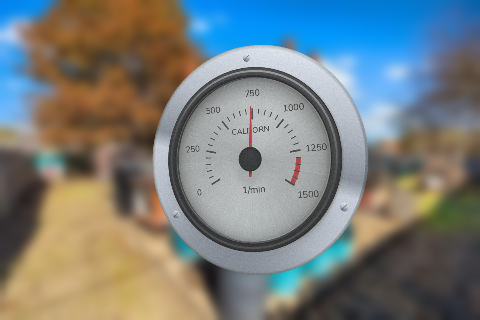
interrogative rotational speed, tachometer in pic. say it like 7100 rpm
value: 750 rpm
